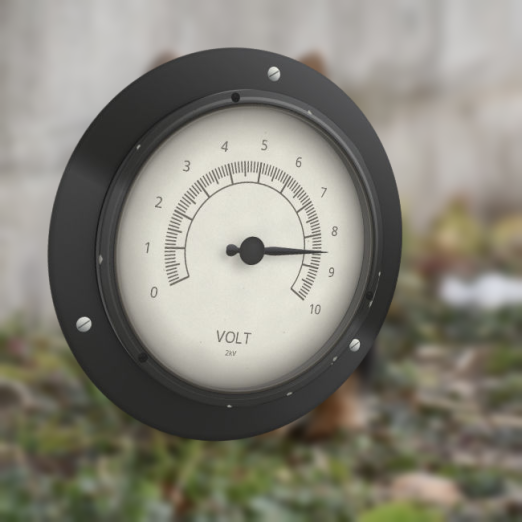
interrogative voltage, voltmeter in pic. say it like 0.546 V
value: 8.5 V
